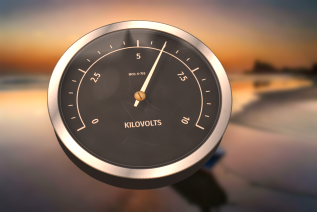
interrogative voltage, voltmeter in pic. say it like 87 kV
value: 6 kV
